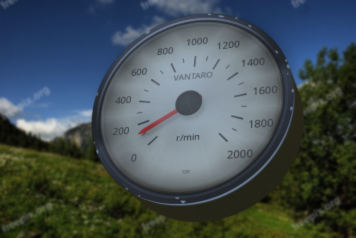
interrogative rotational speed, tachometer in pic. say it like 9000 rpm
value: 100 rpm
